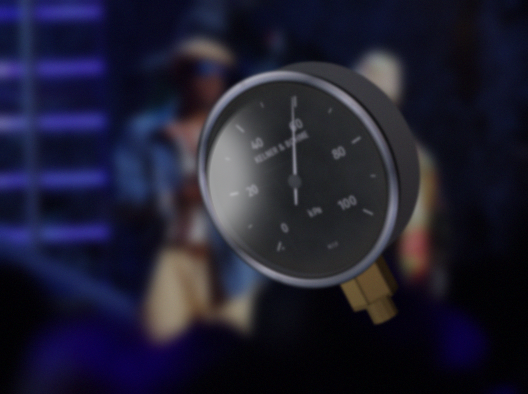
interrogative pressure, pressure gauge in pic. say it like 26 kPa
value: 60 kPa
